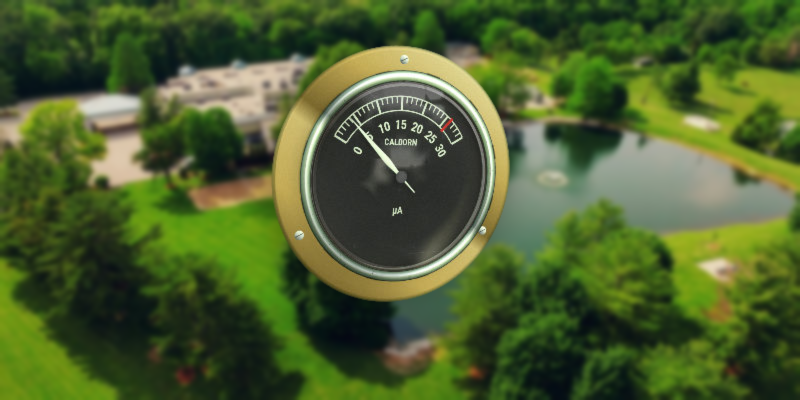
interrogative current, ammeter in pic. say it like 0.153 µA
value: 4 µA
